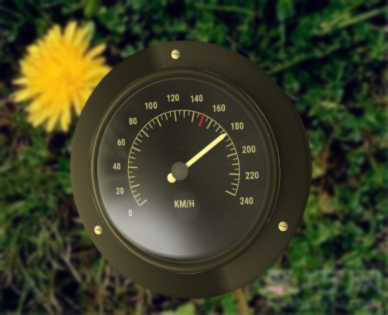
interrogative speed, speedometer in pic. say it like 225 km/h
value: 180 km/h
